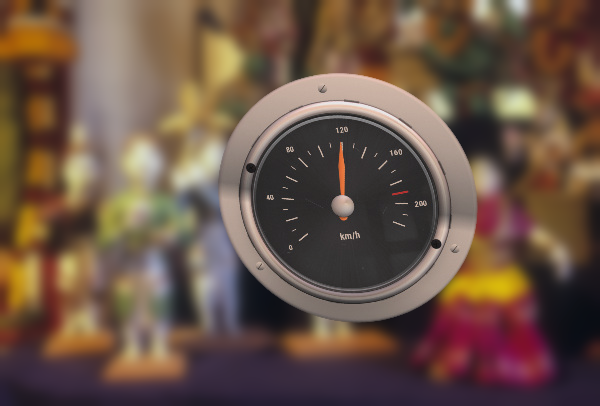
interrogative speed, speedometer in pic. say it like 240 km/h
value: 120 km/h
